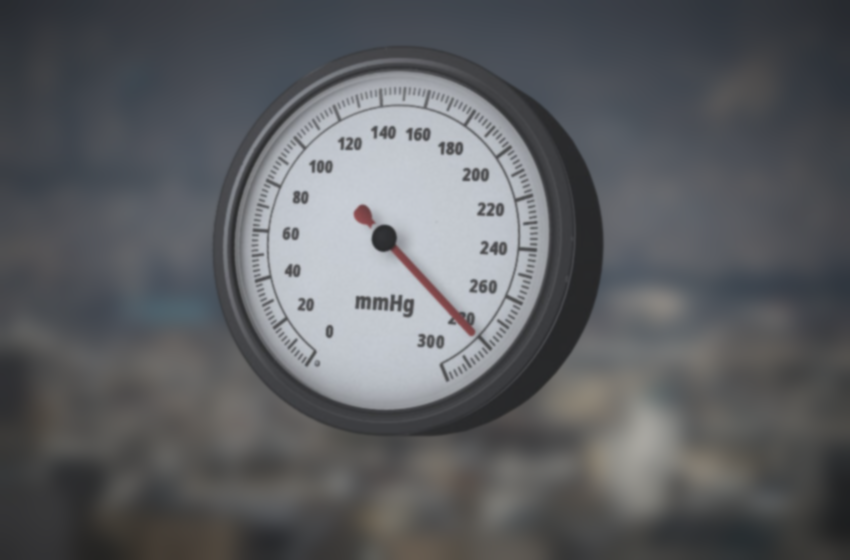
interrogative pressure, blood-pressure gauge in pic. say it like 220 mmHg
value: 280 mmHg
